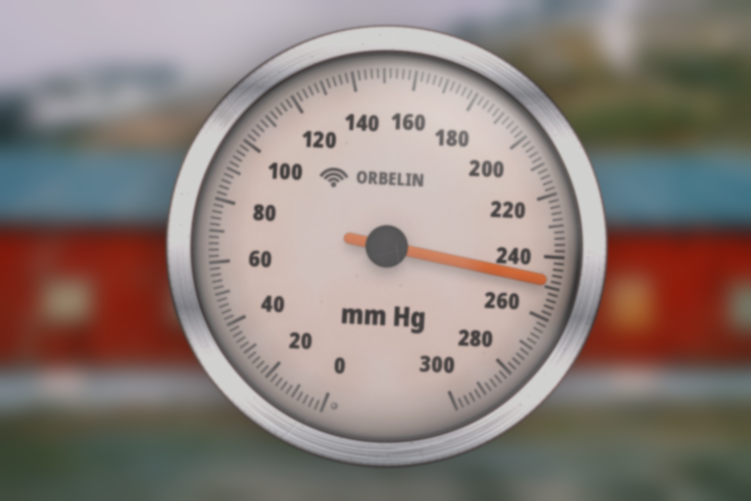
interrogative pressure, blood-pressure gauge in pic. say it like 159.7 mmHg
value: 248 mmHg
